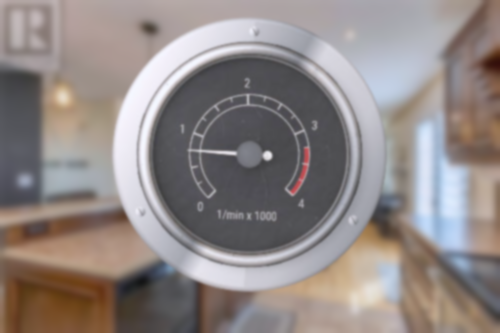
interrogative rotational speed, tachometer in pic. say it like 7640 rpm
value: 750 rpm
